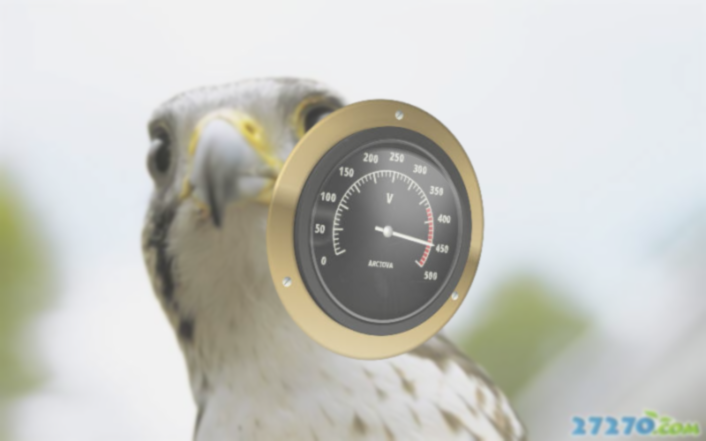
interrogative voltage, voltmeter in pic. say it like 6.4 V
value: 450 V
